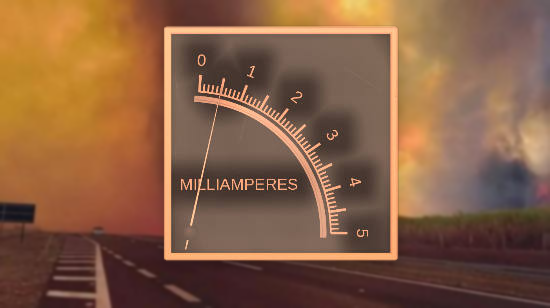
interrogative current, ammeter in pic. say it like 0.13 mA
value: 0.5 mA
